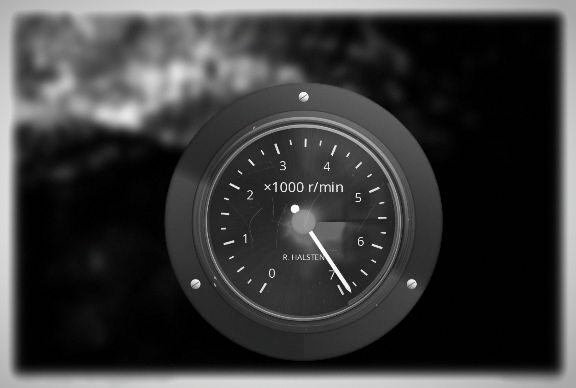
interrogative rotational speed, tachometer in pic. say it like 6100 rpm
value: 6875 rpm
